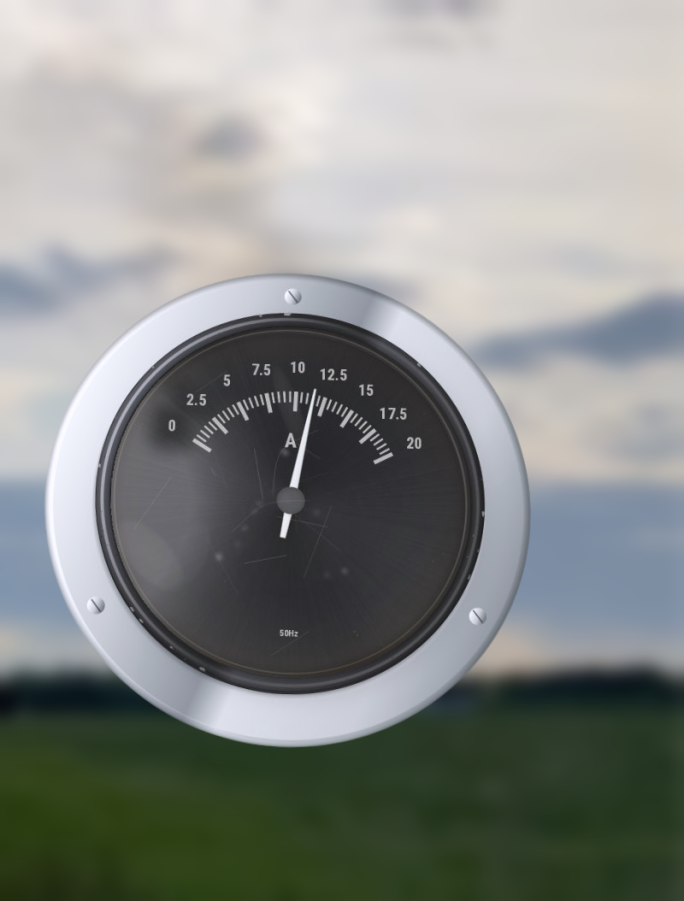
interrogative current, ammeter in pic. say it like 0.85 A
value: 11.5 A
